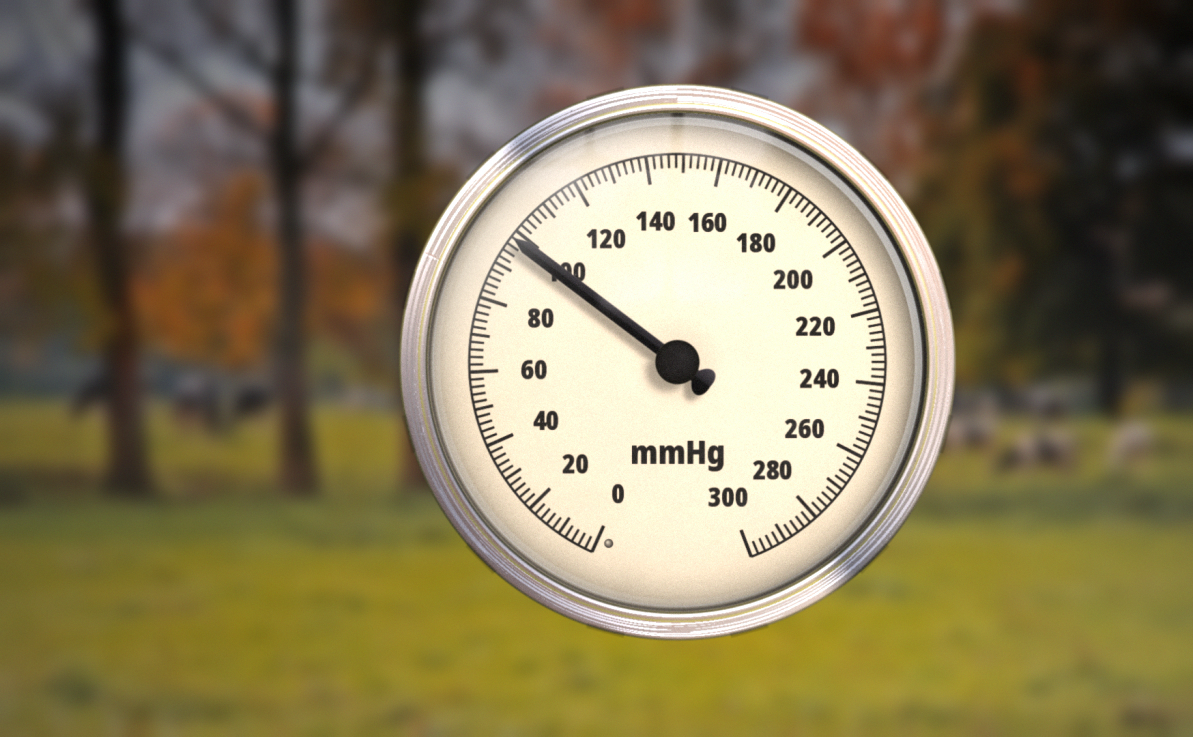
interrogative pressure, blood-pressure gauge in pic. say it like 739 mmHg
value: 98 mmHg
